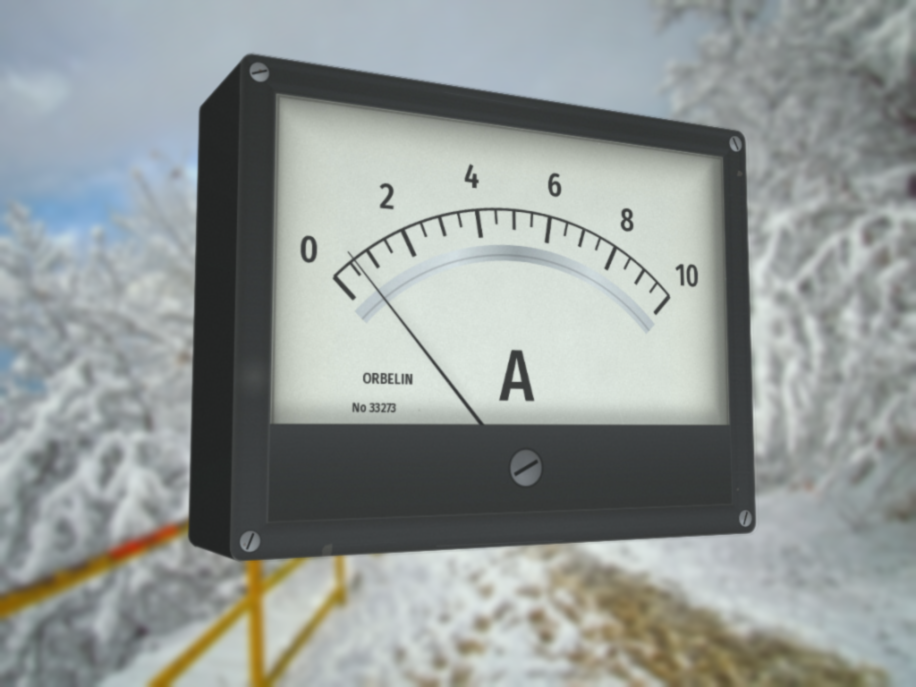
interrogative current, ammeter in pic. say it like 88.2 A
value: 0.5 A
